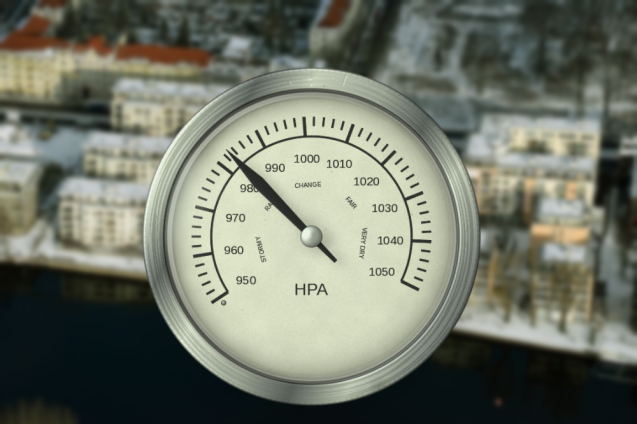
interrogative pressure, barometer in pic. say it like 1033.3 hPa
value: 983 hPa
